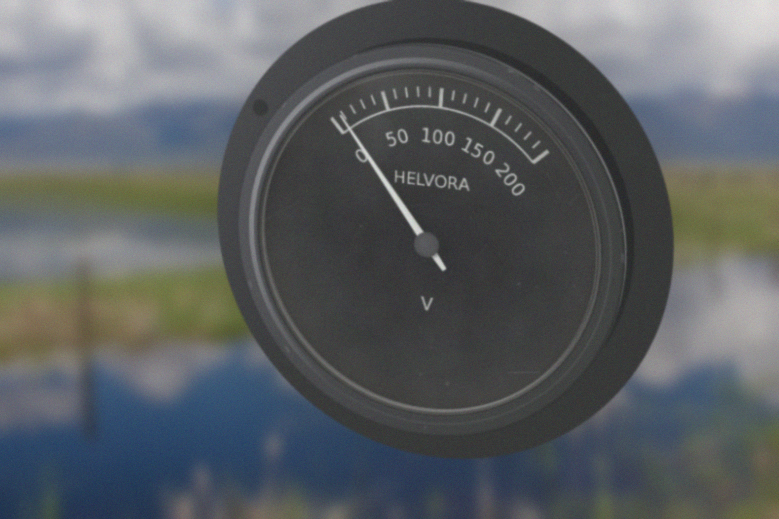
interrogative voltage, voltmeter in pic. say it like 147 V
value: 10 V
